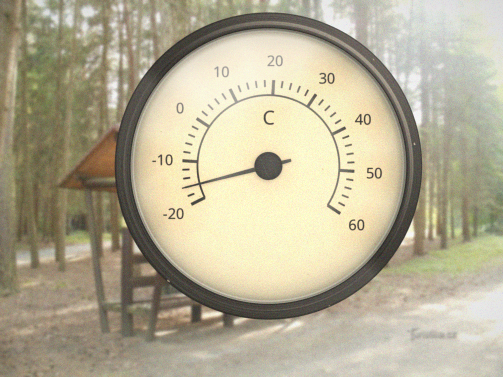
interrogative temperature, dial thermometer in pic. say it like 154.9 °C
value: -16 °C
